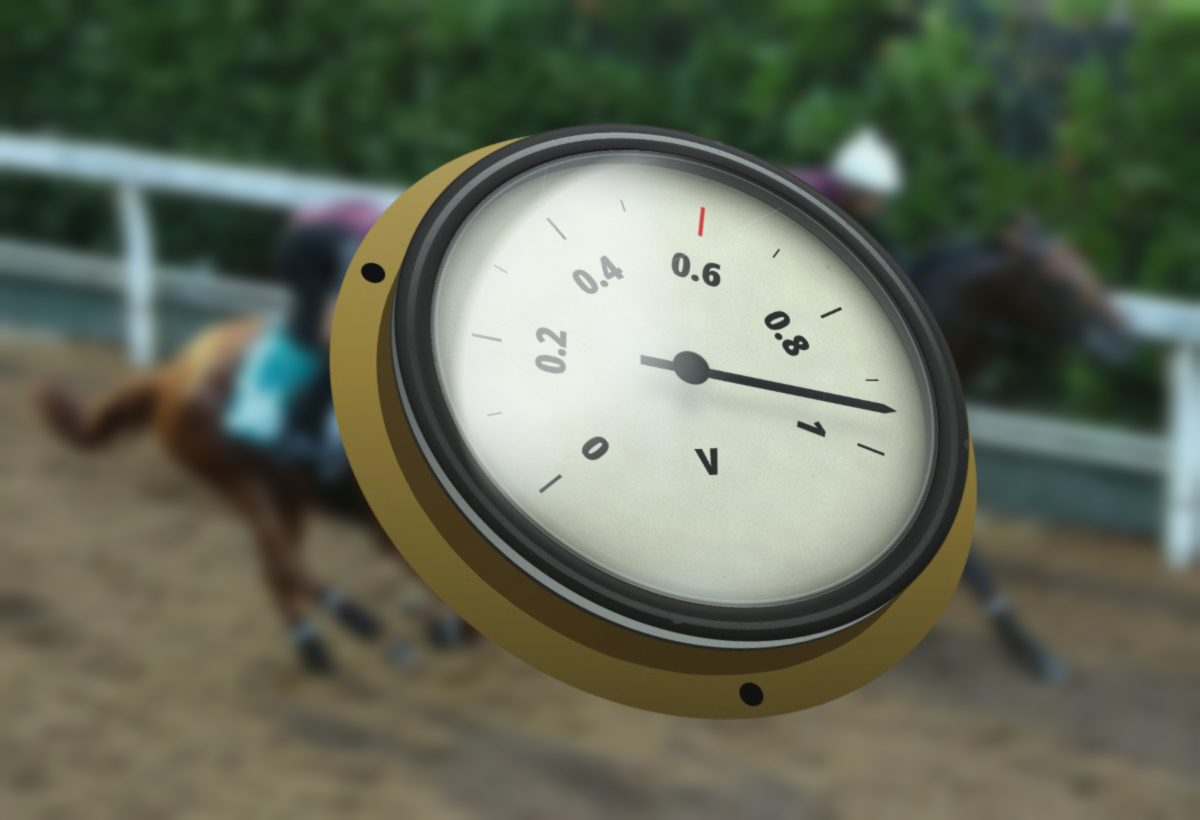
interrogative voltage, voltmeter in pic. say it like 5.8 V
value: 0.95 V
